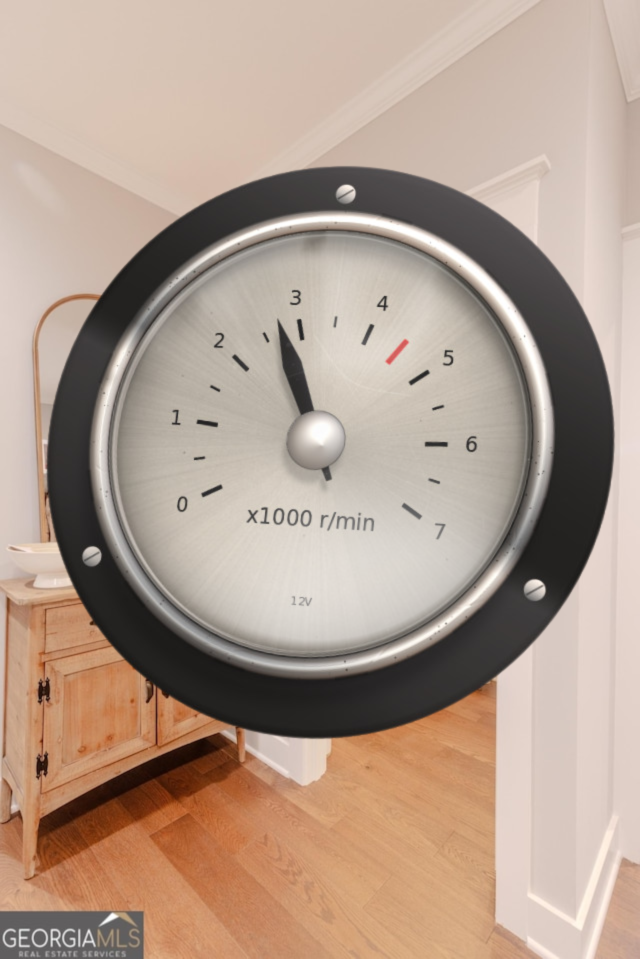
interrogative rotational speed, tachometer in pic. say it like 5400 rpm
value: 2750 rpm
